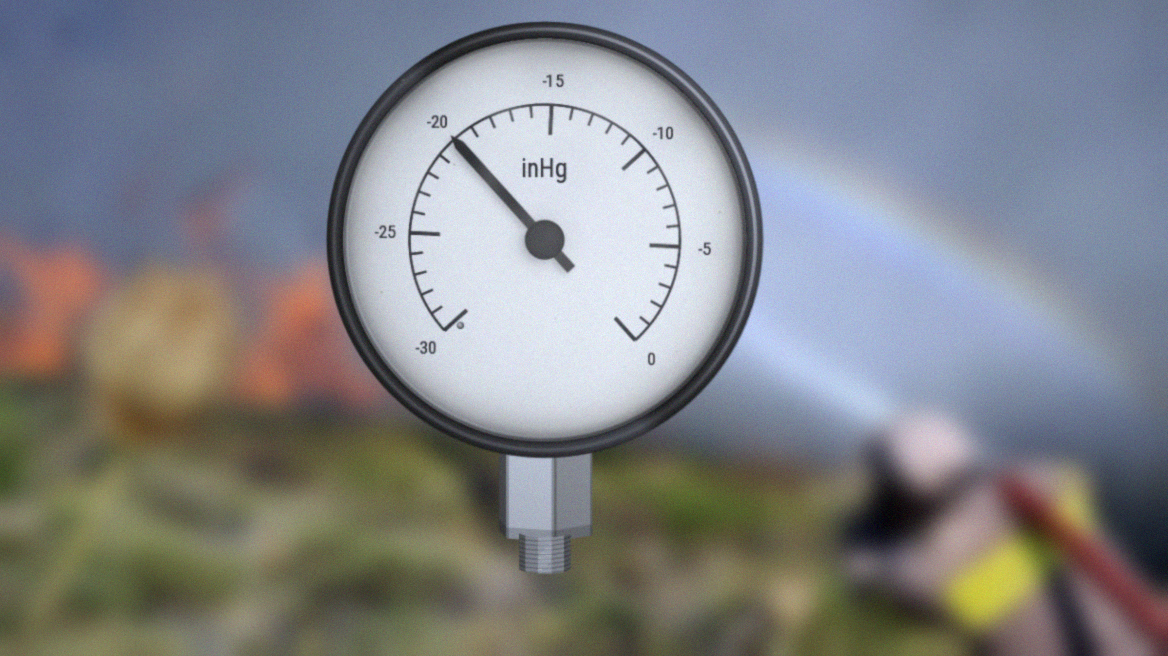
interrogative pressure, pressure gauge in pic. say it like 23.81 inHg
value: -20 inHg
